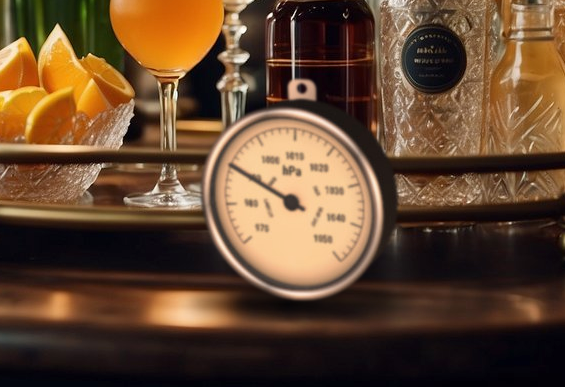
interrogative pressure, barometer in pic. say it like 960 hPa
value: 990 hPa
